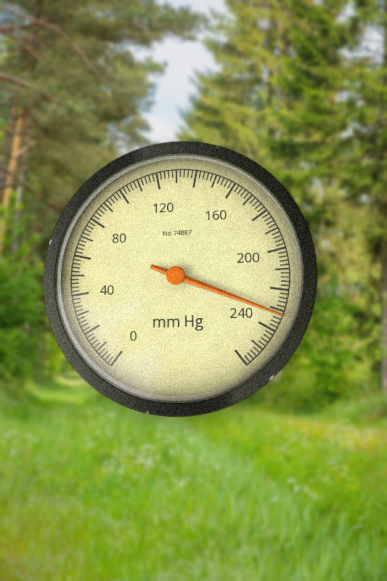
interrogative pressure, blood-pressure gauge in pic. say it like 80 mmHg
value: 232 mmHg
